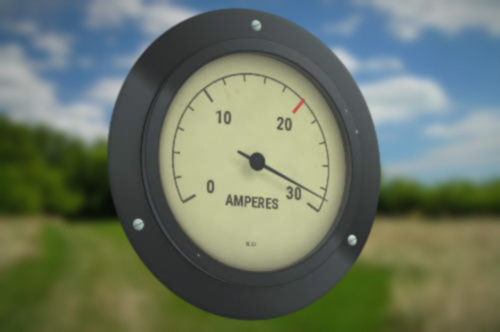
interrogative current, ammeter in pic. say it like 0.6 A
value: 29 A
